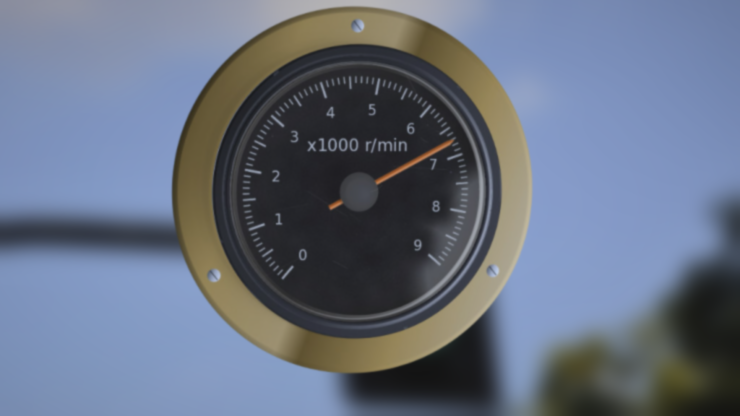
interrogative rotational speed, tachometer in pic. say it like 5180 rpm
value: 6700 rpm
